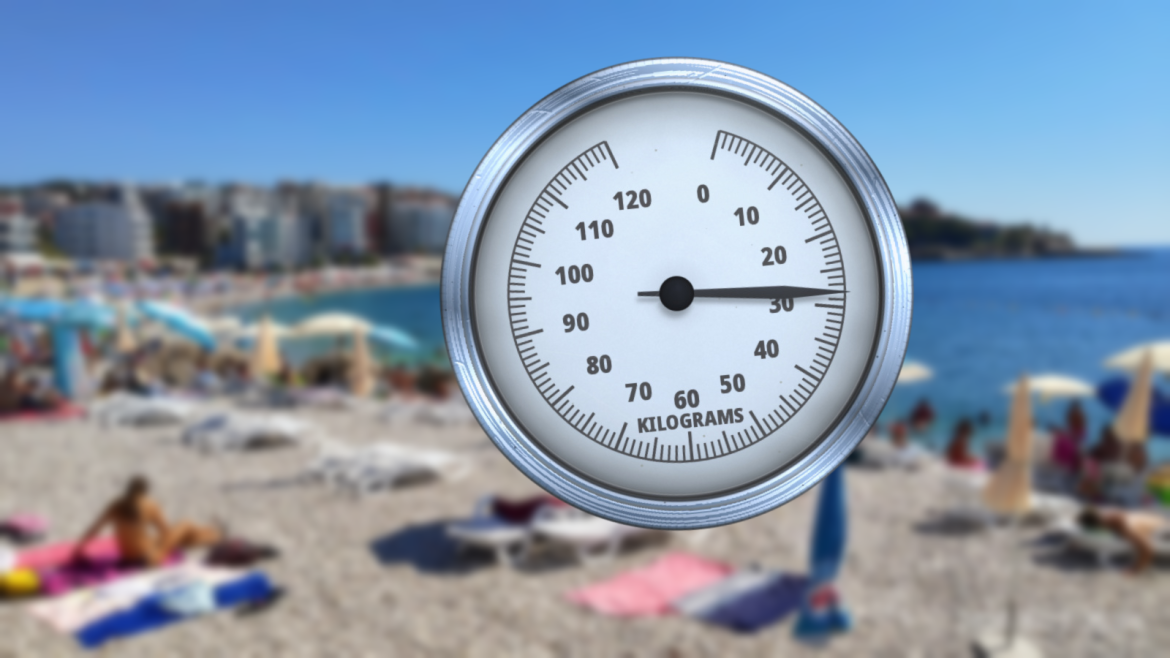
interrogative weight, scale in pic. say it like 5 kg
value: 28 kg
